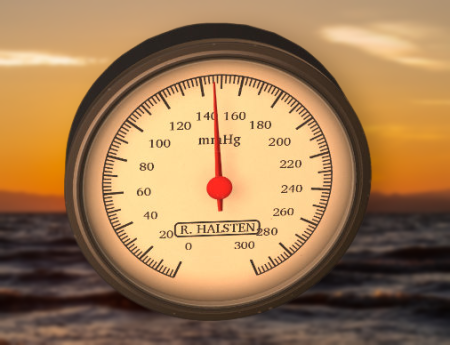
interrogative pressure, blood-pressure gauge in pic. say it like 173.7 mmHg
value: 146 mmHg
